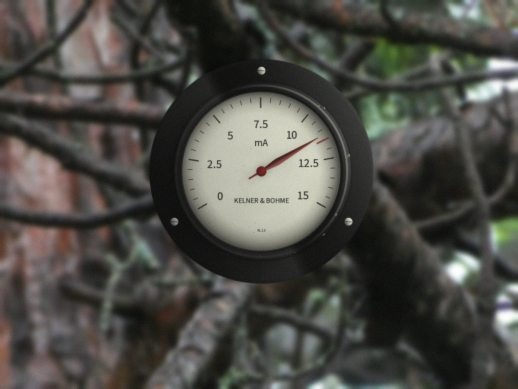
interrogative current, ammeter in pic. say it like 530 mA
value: 11.25 mA
